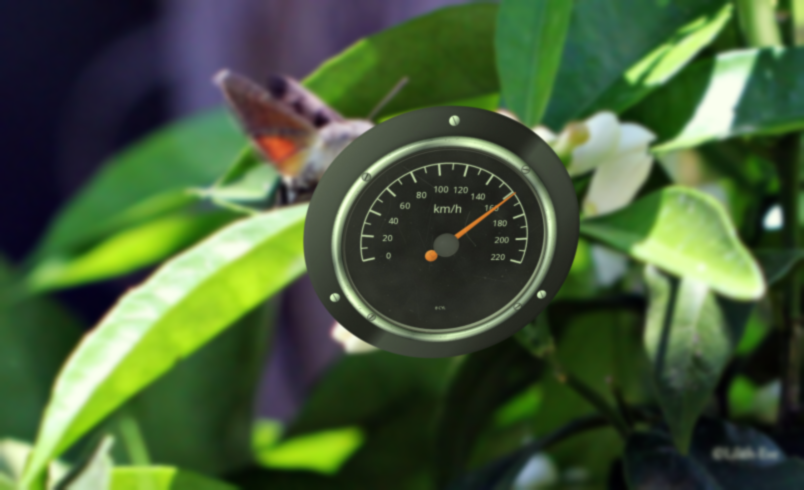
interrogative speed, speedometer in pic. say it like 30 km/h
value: 160 km/h
